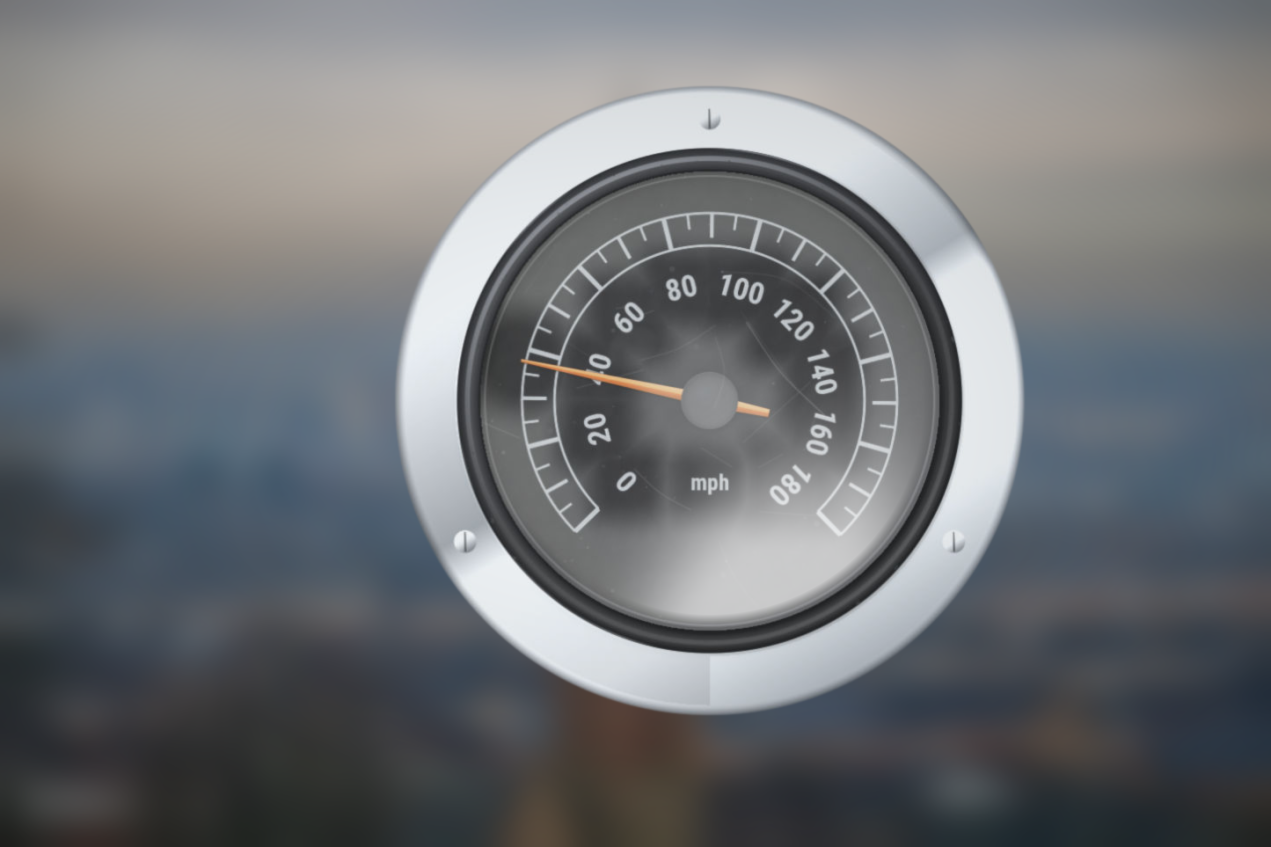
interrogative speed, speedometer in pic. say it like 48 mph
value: 37.5 mph
